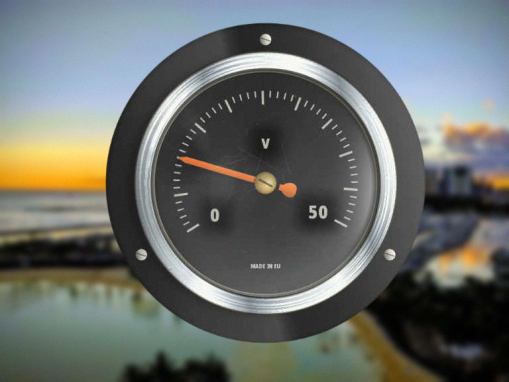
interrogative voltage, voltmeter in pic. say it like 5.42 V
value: 10 V
